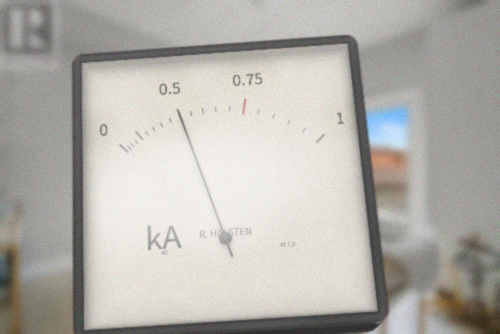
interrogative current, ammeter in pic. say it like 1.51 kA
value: 0.5 kA
